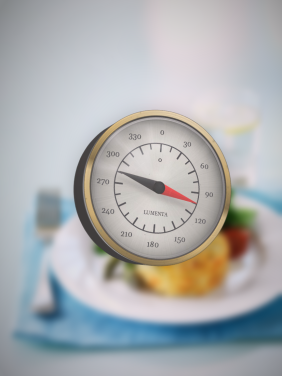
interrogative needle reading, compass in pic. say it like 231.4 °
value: 105 °
